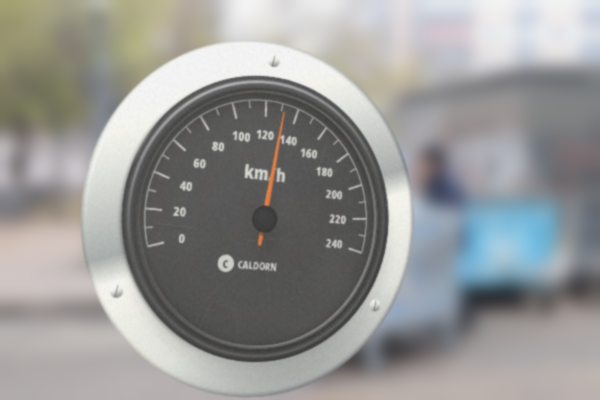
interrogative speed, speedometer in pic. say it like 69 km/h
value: 130 km/h
